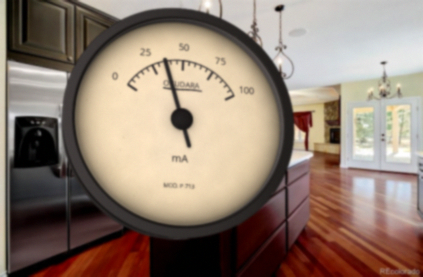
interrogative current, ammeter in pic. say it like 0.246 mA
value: 35 mA
